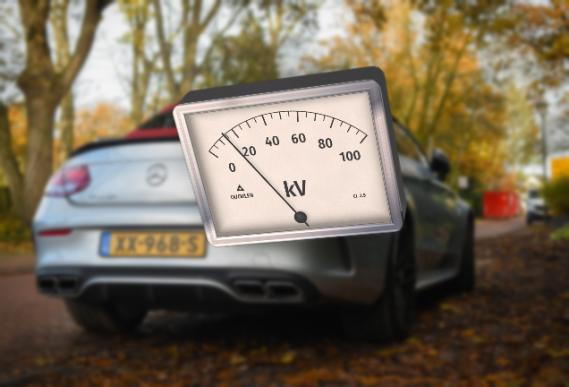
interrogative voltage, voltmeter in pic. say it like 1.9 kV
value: 15 kV
